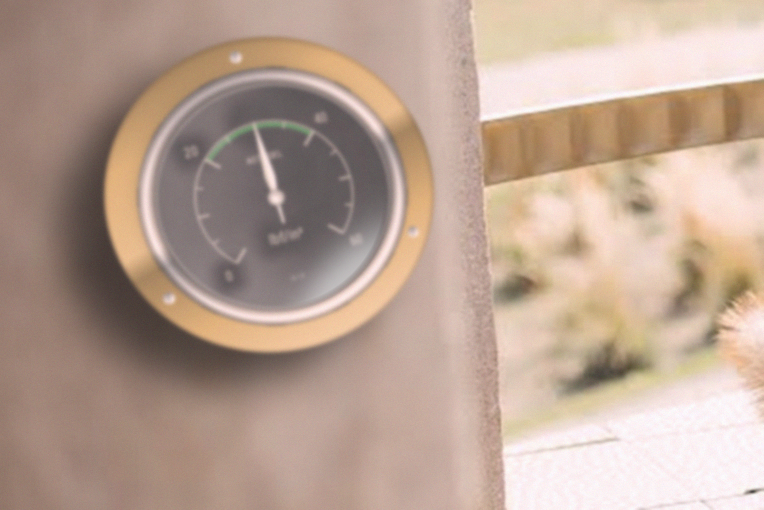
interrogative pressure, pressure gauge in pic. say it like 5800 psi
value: 30 psi
